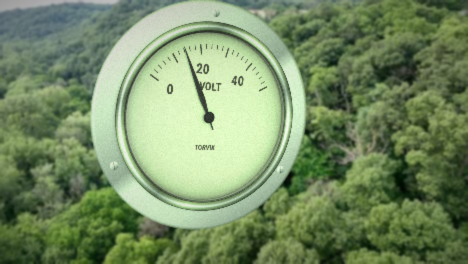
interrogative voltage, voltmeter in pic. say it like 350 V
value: 14 V
